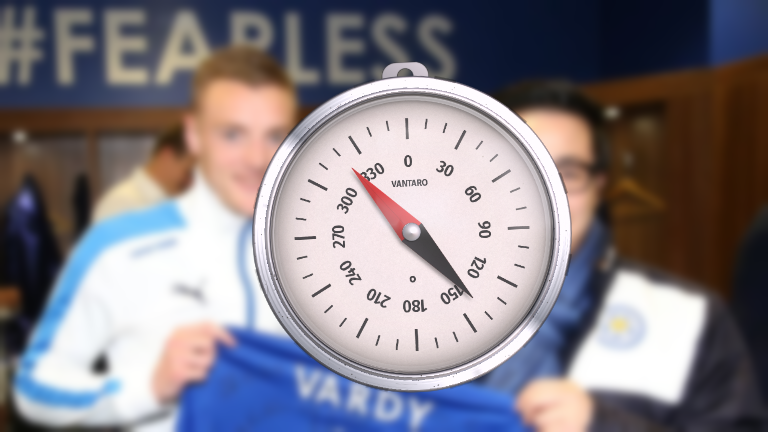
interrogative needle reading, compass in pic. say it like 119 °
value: 320 °
